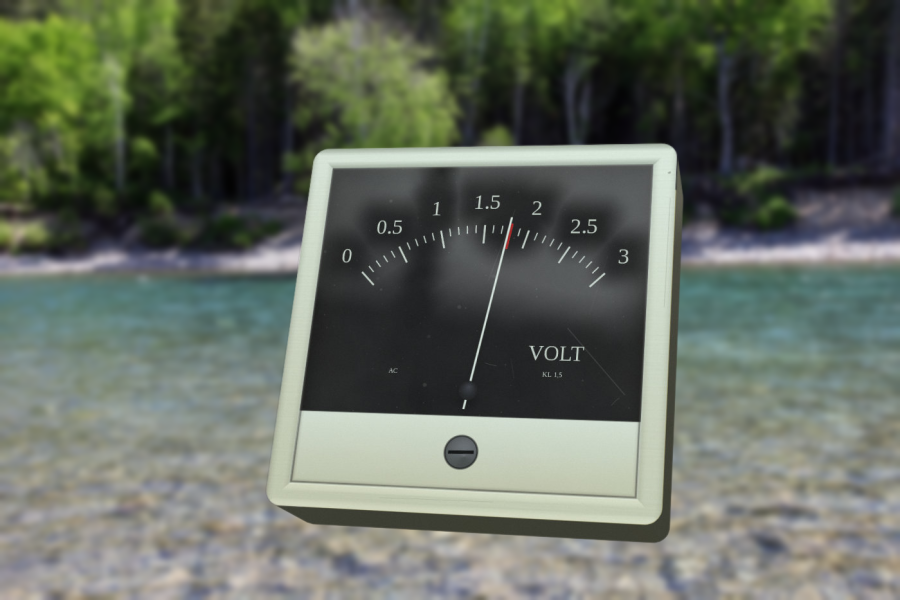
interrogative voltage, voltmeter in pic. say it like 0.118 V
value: 1.8 V
